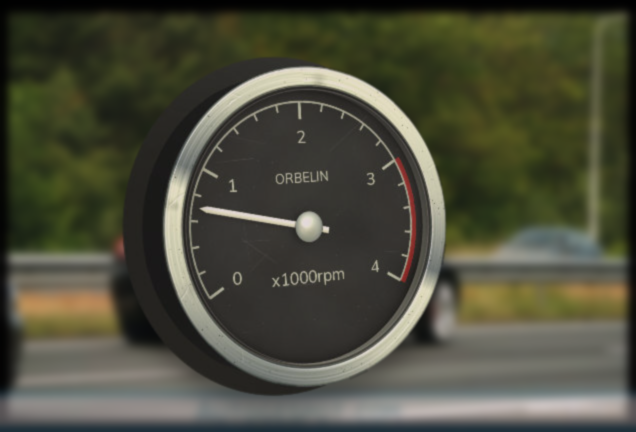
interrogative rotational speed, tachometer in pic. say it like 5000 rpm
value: 700 rpm
